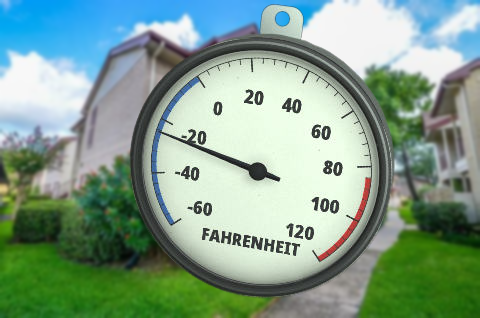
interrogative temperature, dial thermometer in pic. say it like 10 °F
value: -24 °F
